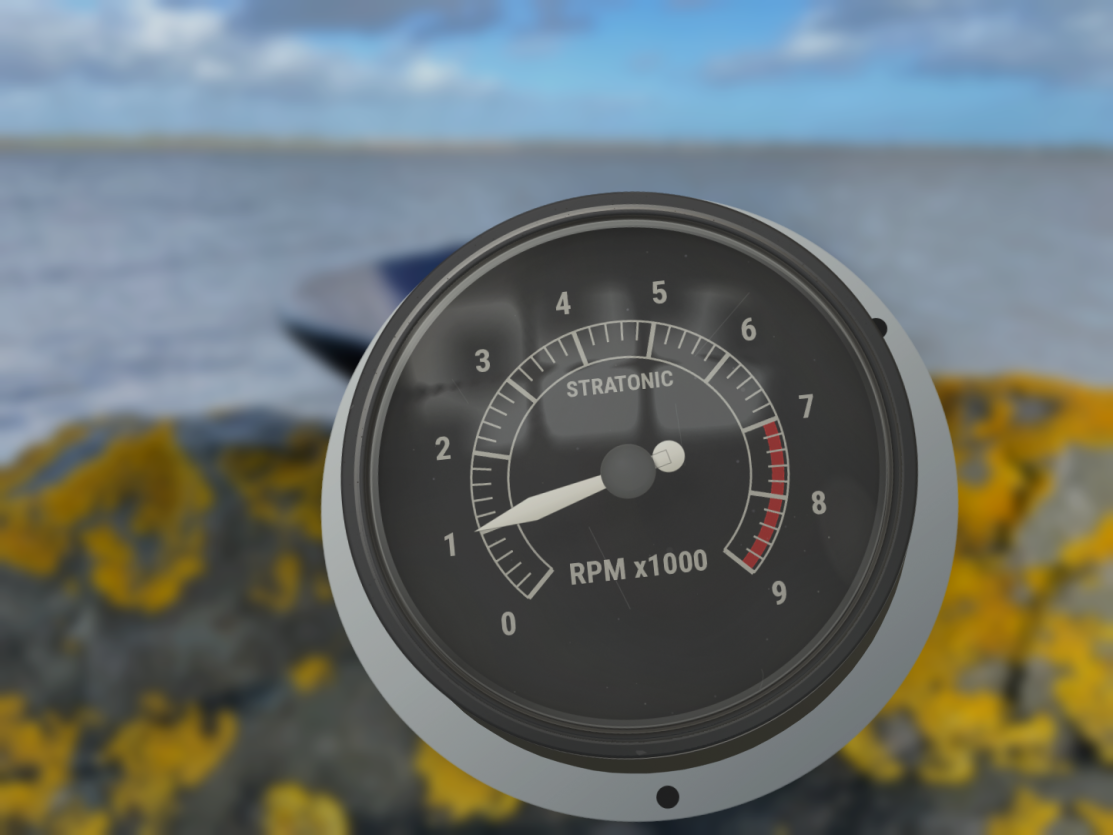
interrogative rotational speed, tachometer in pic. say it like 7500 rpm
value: 1000 rpm
